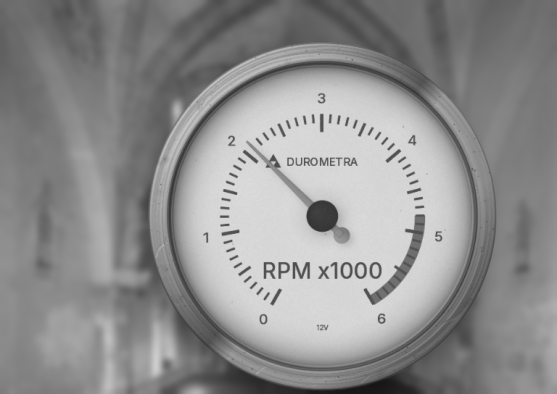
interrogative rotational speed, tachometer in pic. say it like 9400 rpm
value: 2100 rpm
